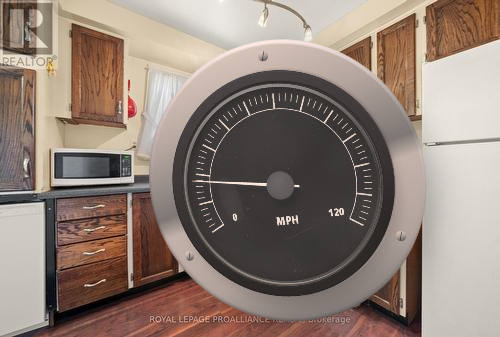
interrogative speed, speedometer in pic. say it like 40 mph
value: 18 mph
